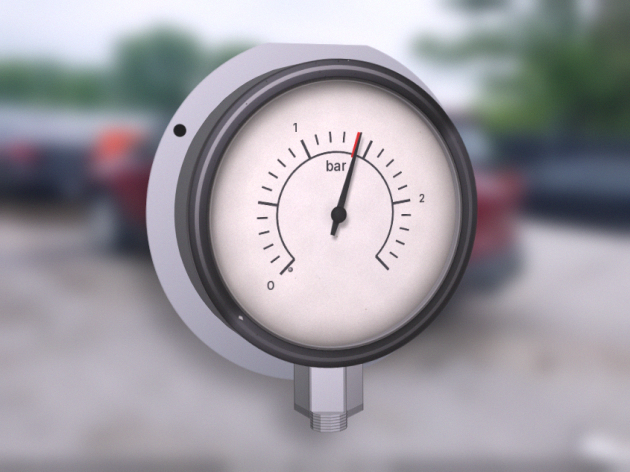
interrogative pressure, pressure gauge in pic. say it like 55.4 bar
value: 1.4 bar
